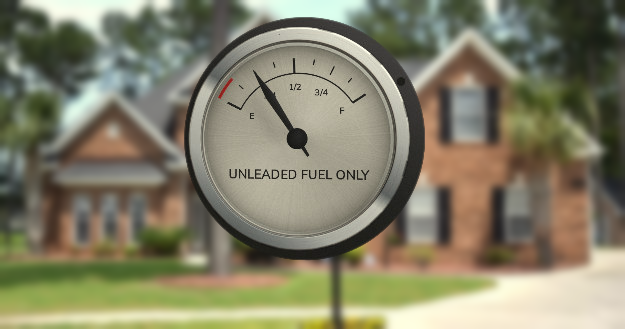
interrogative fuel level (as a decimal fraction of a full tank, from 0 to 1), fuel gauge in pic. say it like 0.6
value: 0.25
